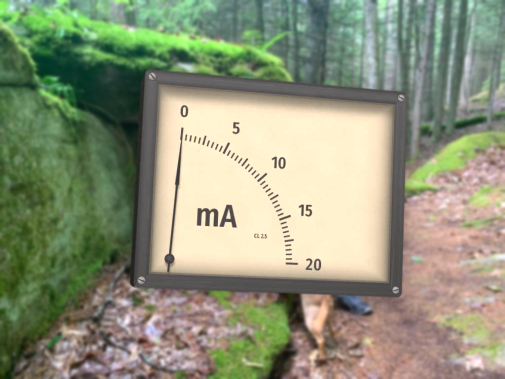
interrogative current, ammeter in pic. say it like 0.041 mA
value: 0 mA
